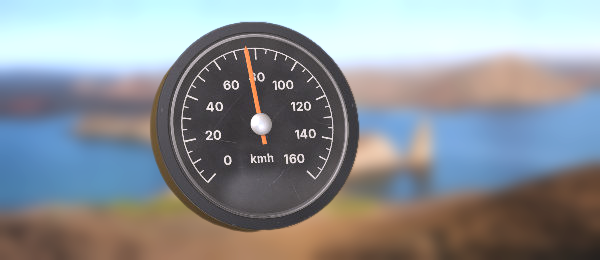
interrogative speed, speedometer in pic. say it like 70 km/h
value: 75 km/h
